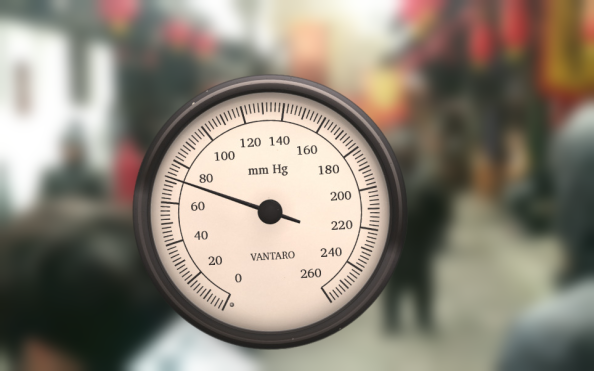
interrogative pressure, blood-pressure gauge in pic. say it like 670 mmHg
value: 72 mmHg
